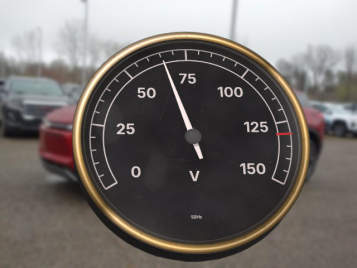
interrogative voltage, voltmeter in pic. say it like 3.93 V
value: 65 V
